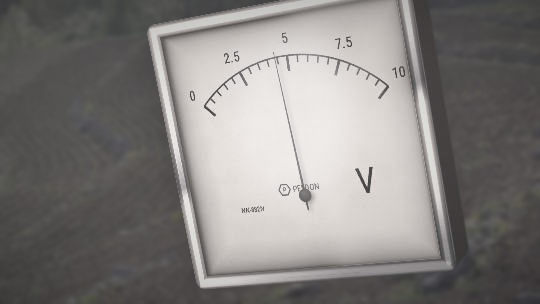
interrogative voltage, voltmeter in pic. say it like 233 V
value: 4.5 V
